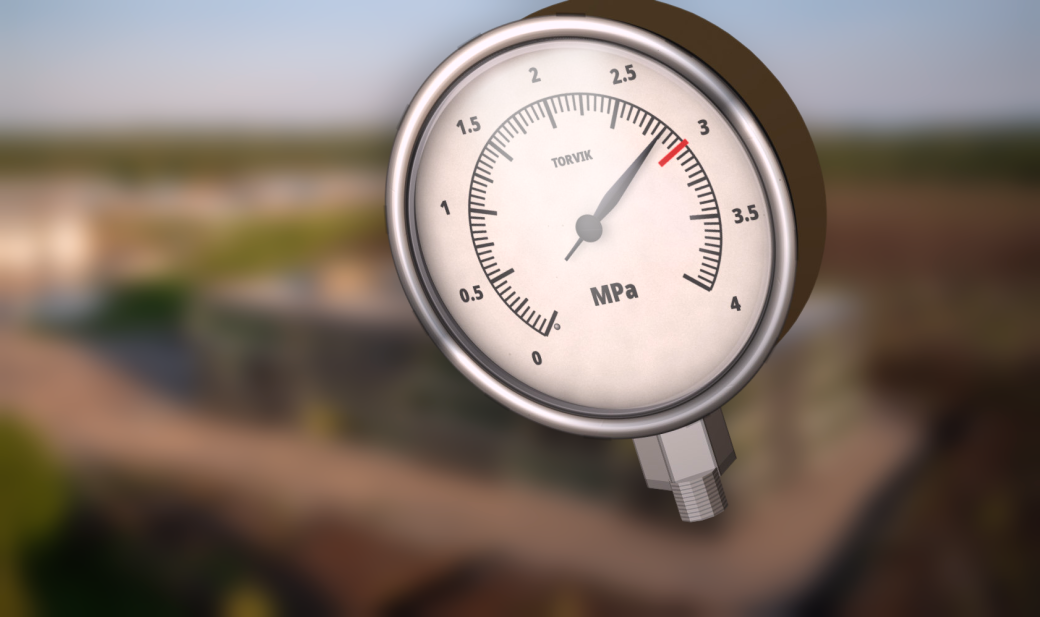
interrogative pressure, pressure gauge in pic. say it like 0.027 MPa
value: 2.85 MPa
